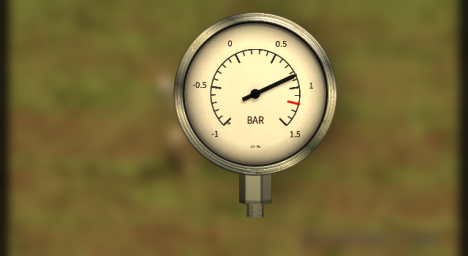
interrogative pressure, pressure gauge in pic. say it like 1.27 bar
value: 0.85 bar
